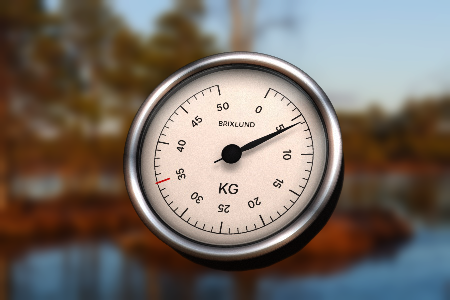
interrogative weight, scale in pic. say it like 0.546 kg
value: 6 kg
